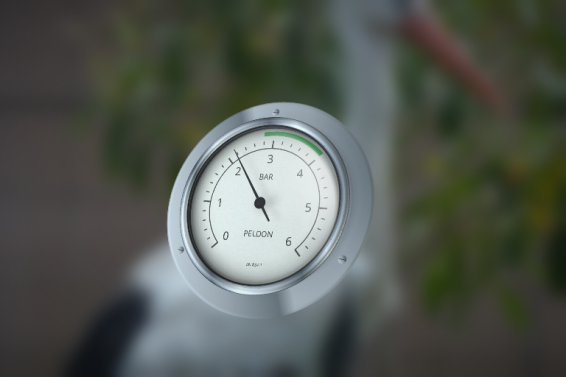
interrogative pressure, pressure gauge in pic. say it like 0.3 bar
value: 2.2 bar
